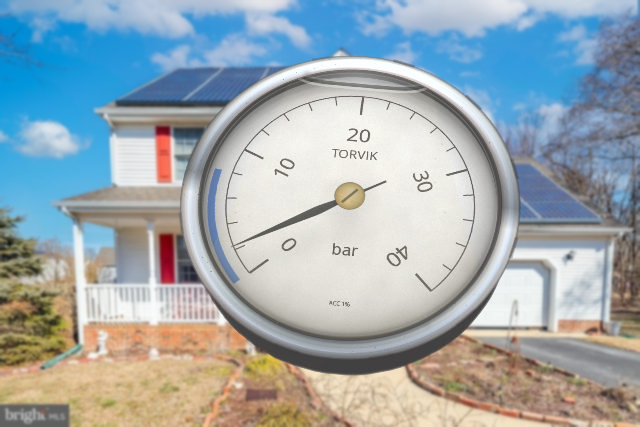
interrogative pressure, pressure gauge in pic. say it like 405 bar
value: 2 bar
